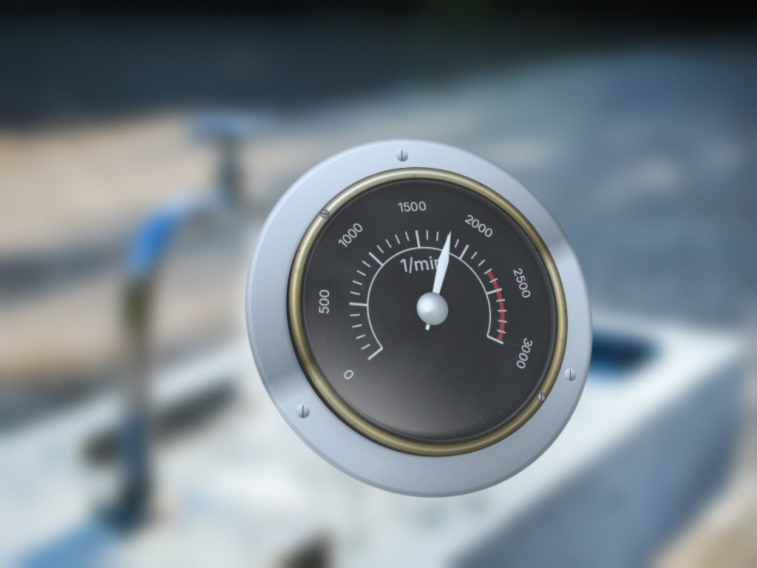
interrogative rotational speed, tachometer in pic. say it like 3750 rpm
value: 1800 rpm
